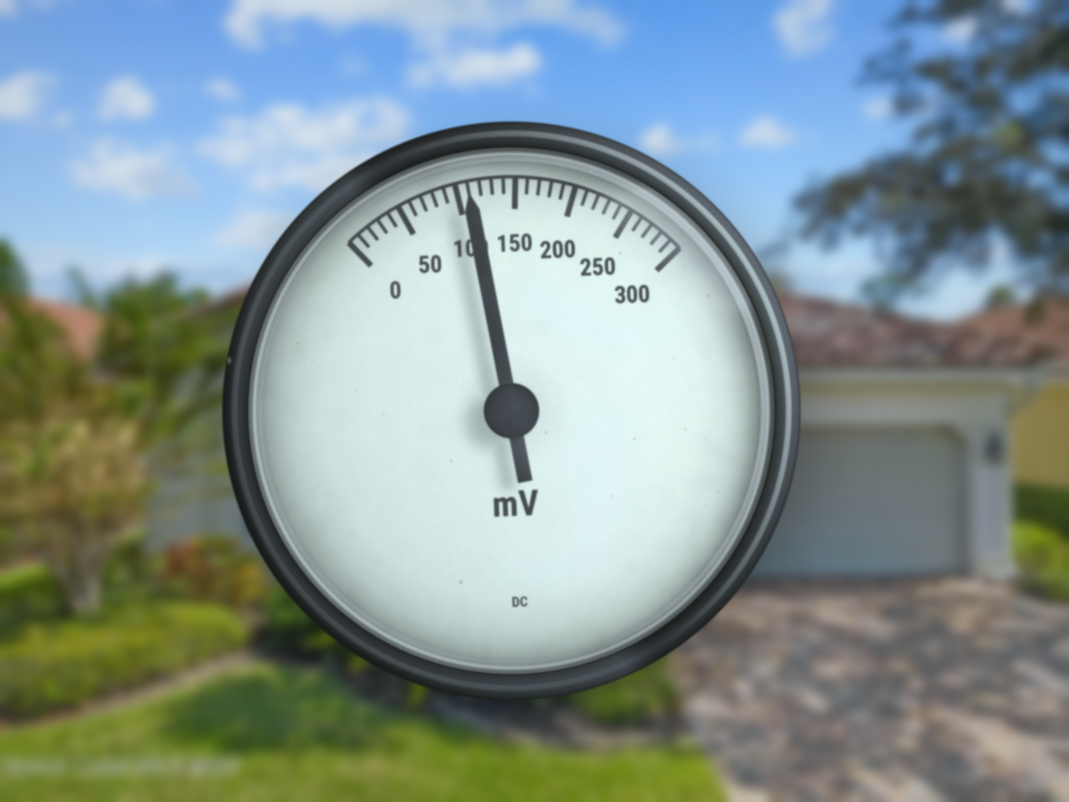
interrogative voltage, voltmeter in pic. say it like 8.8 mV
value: 110 mV
